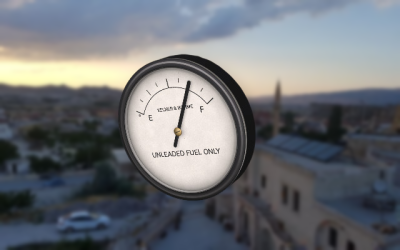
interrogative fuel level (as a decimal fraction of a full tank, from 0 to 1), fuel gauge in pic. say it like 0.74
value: 0.75
